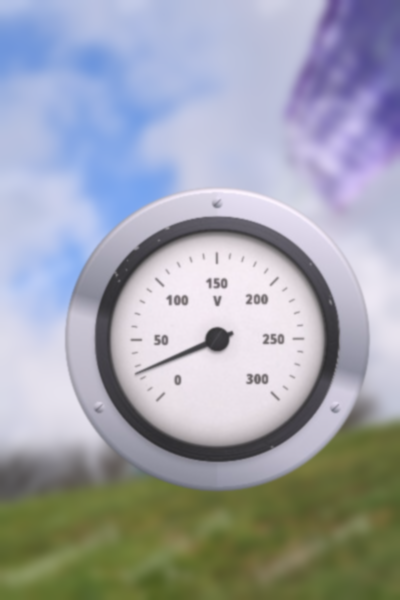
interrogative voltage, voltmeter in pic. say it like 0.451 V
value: 25 V
